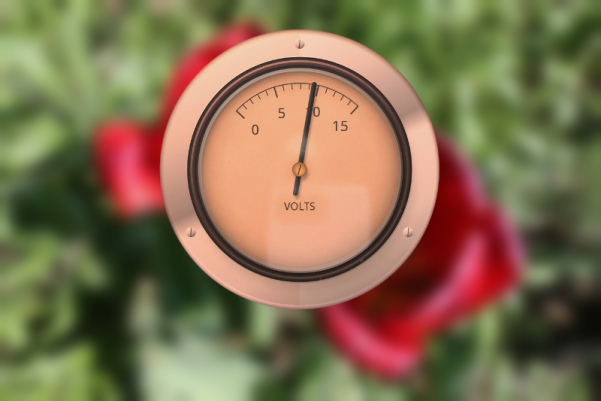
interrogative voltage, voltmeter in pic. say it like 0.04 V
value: 9.5 V
